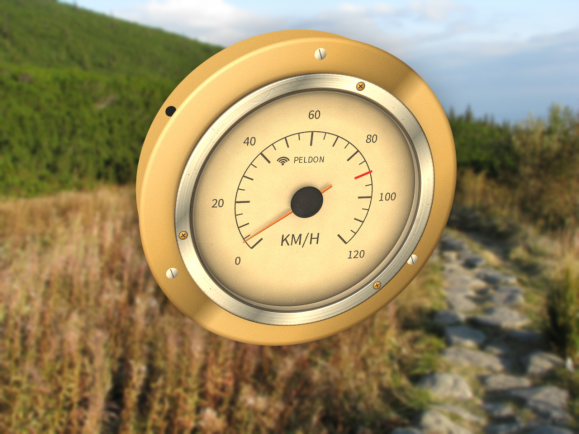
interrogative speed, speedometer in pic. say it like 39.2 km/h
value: 5 km/h
